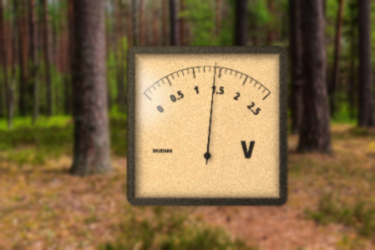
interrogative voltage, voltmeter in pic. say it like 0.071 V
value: 1.4 V
